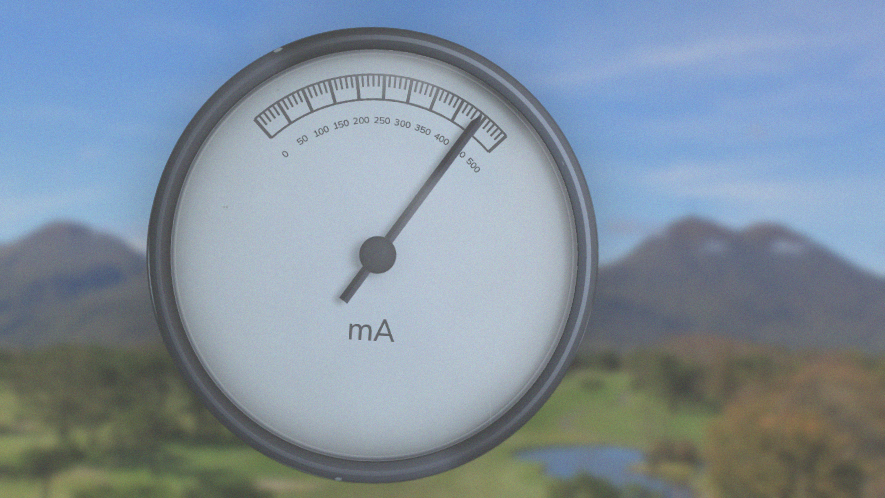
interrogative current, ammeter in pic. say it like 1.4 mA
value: 440 mA
